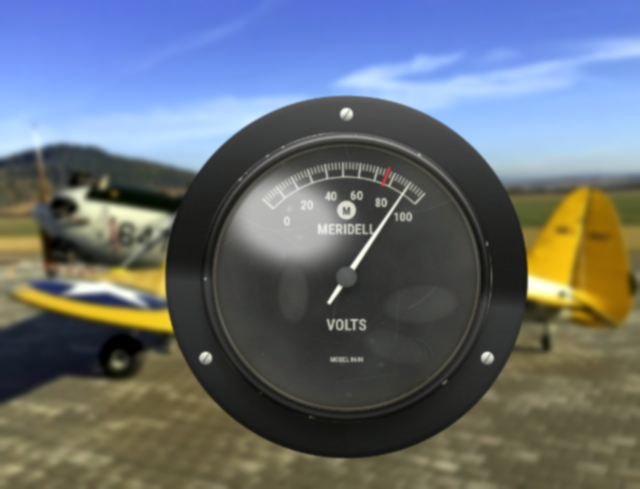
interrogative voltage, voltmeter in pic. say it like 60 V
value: 90 V
